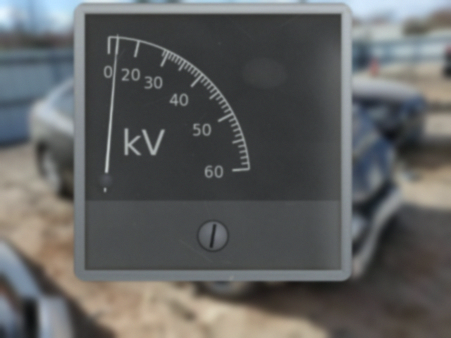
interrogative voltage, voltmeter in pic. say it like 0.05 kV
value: 10 kV
